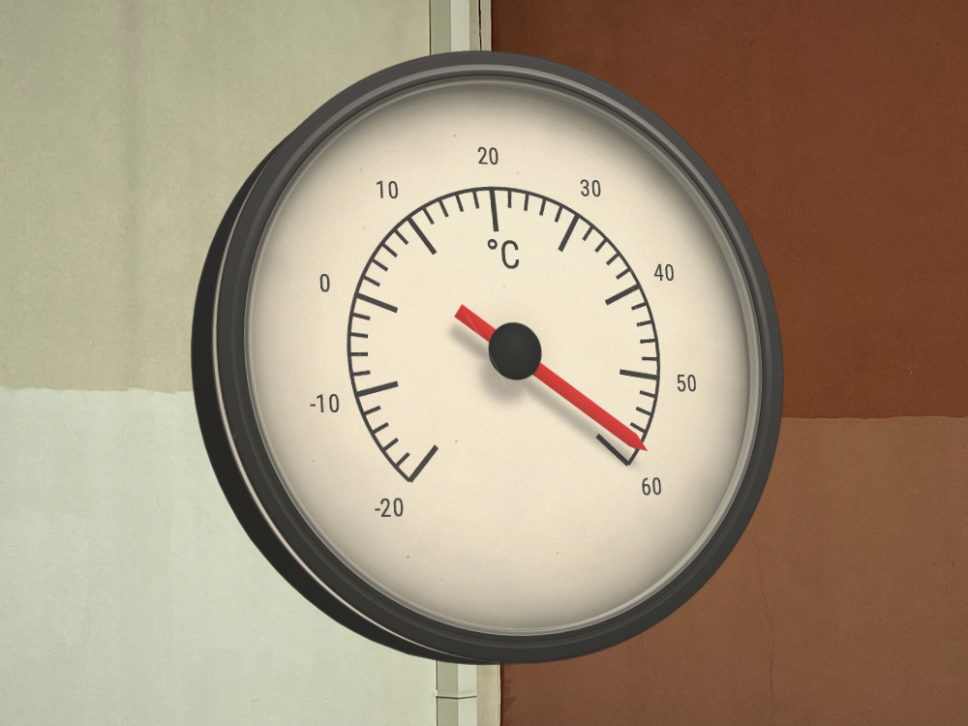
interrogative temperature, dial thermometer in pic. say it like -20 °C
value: 58 °C
